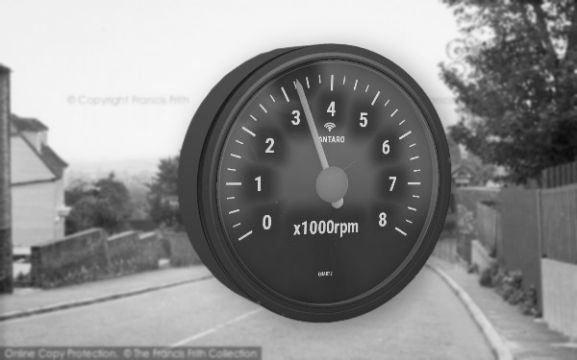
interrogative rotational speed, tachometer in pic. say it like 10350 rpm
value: 3250 rpm
